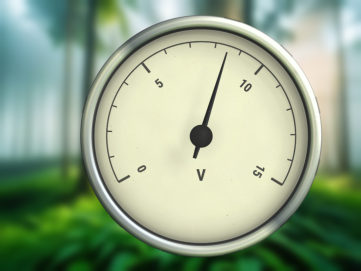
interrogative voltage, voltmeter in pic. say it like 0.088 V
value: 8.5 V
